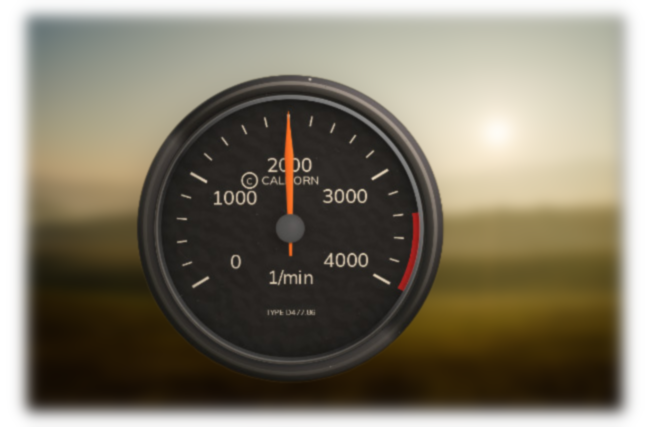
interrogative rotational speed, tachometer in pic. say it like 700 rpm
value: 2000 rpm
